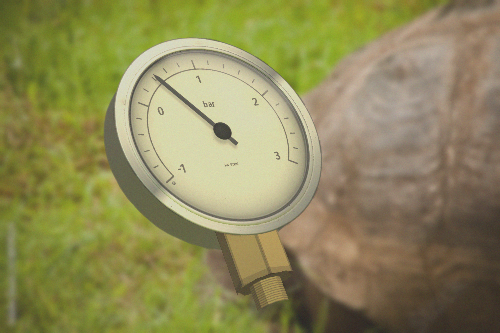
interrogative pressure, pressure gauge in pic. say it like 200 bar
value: 0.4 bar
